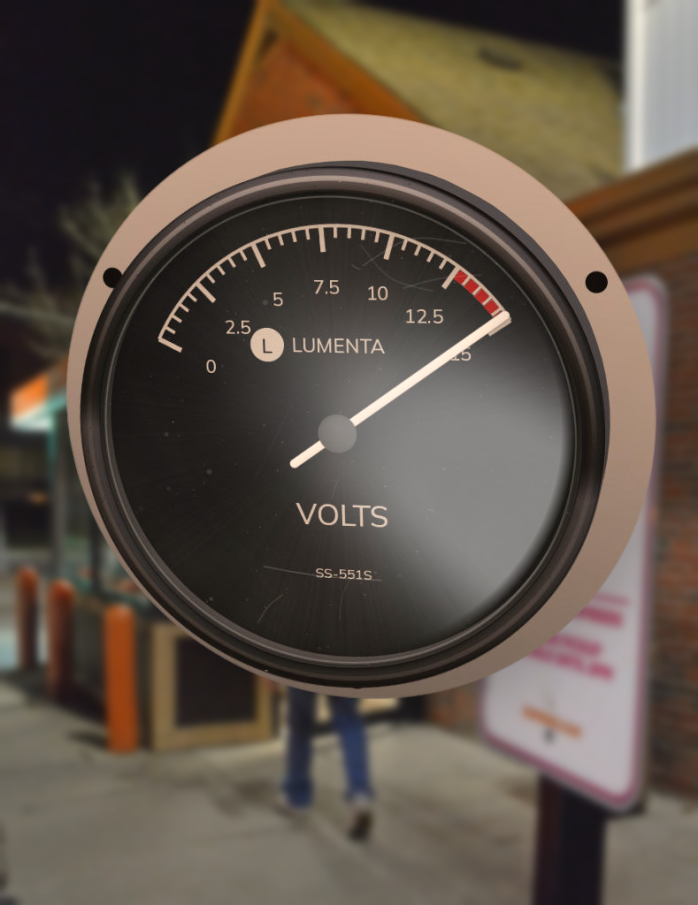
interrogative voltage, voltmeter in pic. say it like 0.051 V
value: 14.75 V
